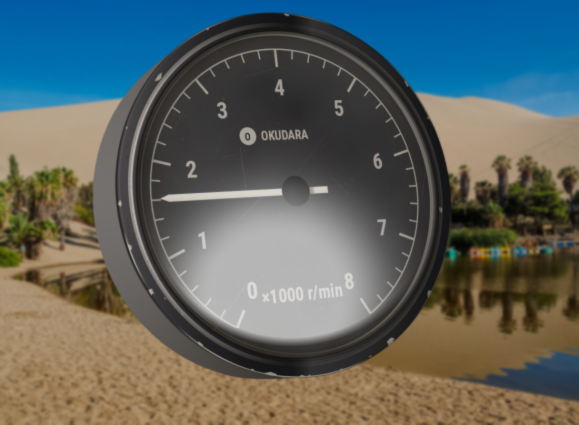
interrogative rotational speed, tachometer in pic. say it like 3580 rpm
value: 1600 rpm
